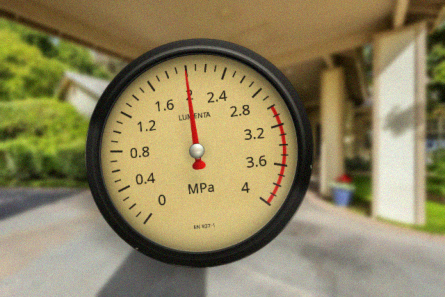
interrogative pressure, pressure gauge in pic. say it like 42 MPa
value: 2 MPa
